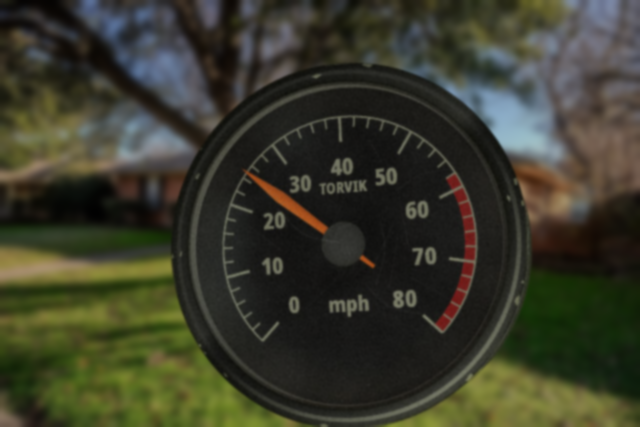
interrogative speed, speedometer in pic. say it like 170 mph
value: 25 mph
